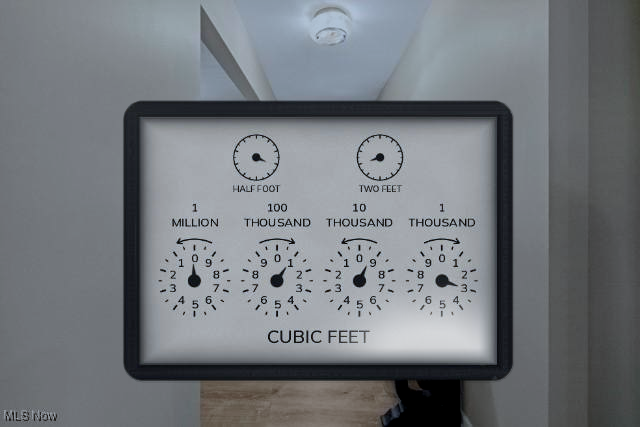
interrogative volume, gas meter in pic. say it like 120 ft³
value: 9300 ft³
